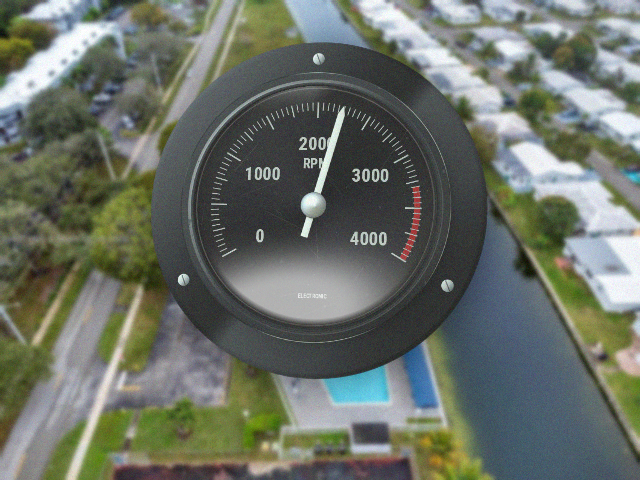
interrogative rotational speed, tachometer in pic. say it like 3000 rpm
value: 2250 rpm
